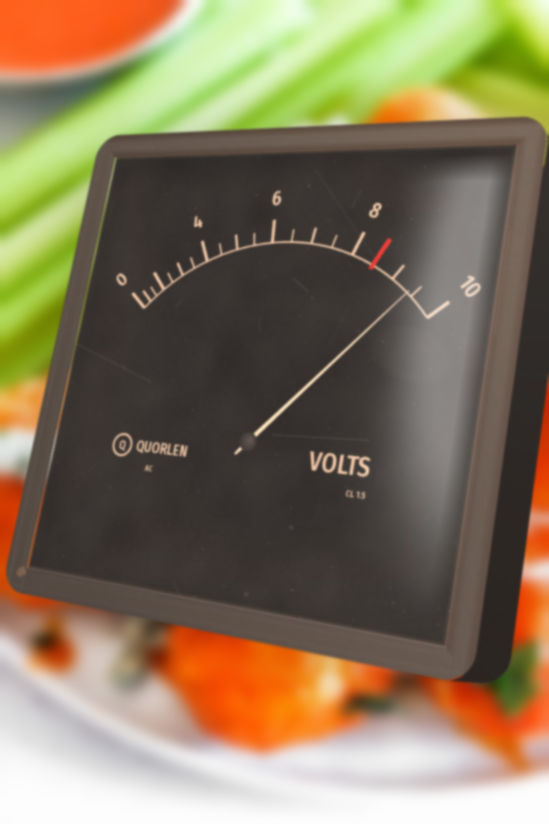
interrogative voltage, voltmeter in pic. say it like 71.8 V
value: 9.5 V
